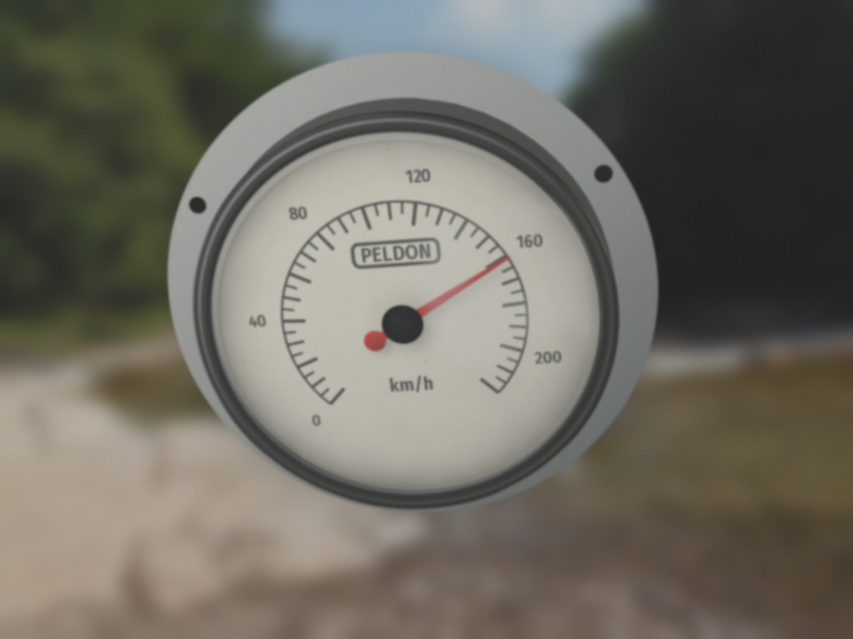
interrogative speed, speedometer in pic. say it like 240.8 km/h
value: 160 km/h
